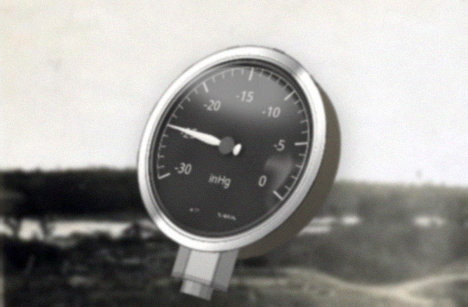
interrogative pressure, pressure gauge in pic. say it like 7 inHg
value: -25 inHg
